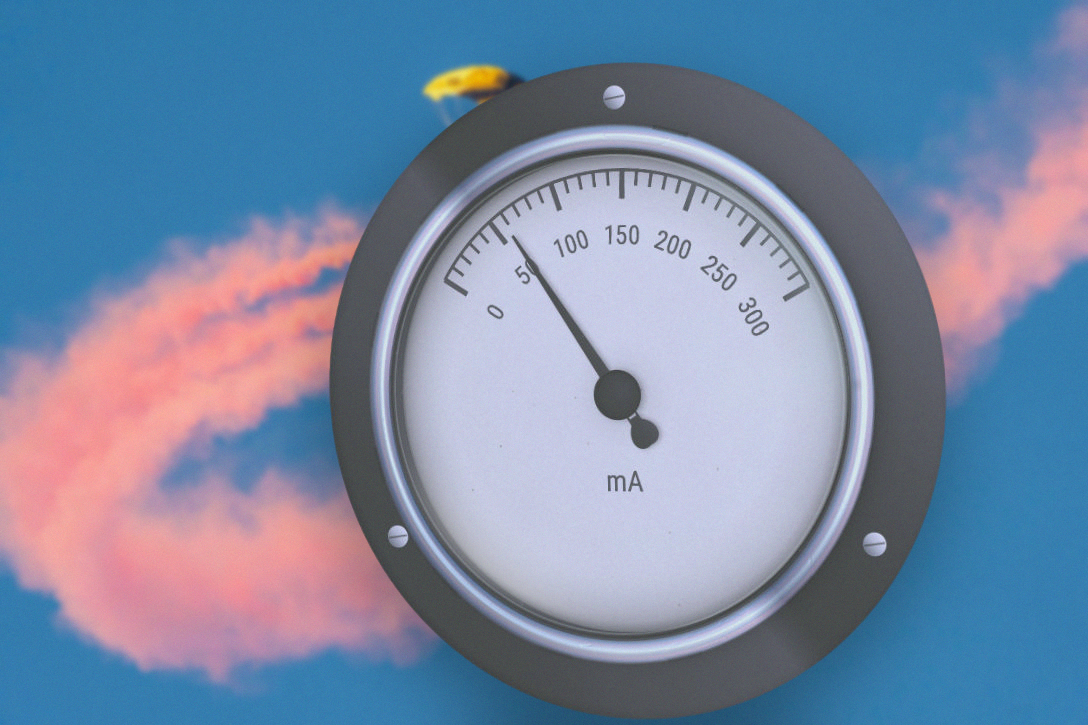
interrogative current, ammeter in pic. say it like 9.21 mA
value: 60 mA
